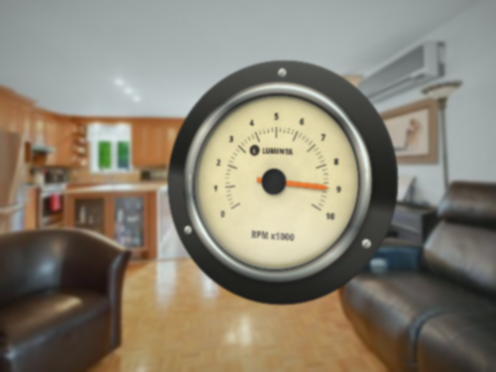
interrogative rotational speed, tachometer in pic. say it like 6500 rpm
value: 9000 rpm
